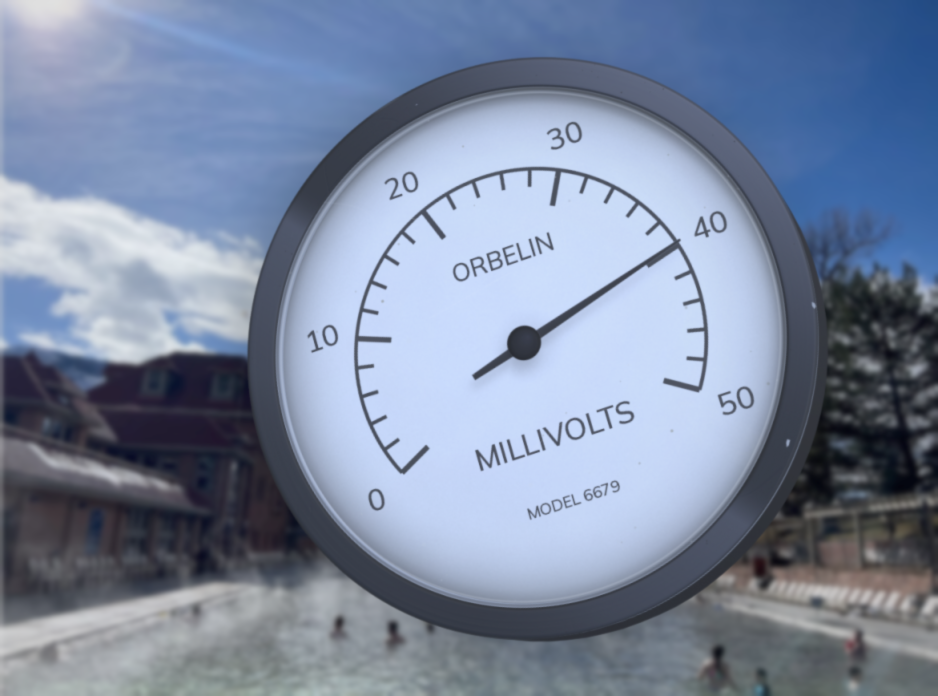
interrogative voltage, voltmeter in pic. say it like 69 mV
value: 40 mV
